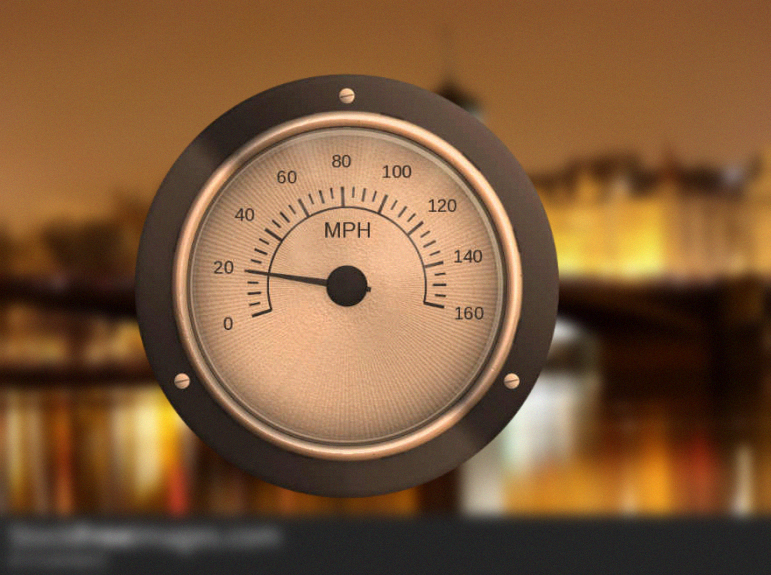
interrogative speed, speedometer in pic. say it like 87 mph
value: 20 mph
